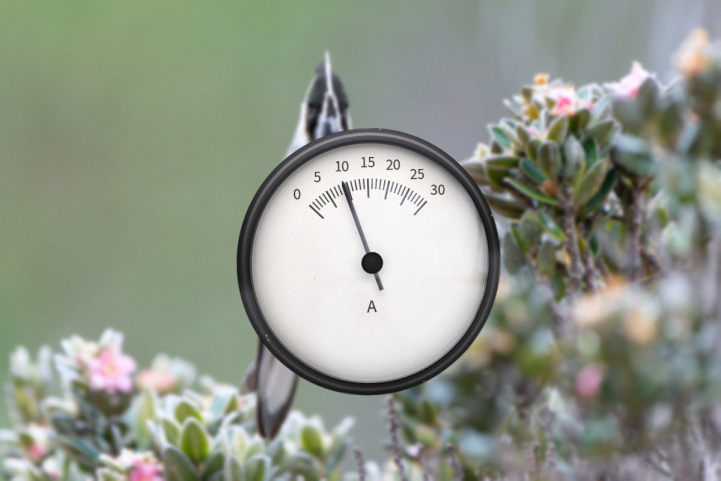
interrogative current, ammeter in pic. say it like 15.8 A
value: 9 A
